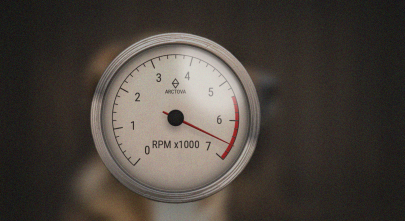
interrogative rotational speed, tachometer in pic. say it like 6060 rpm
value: 6600 rpm
